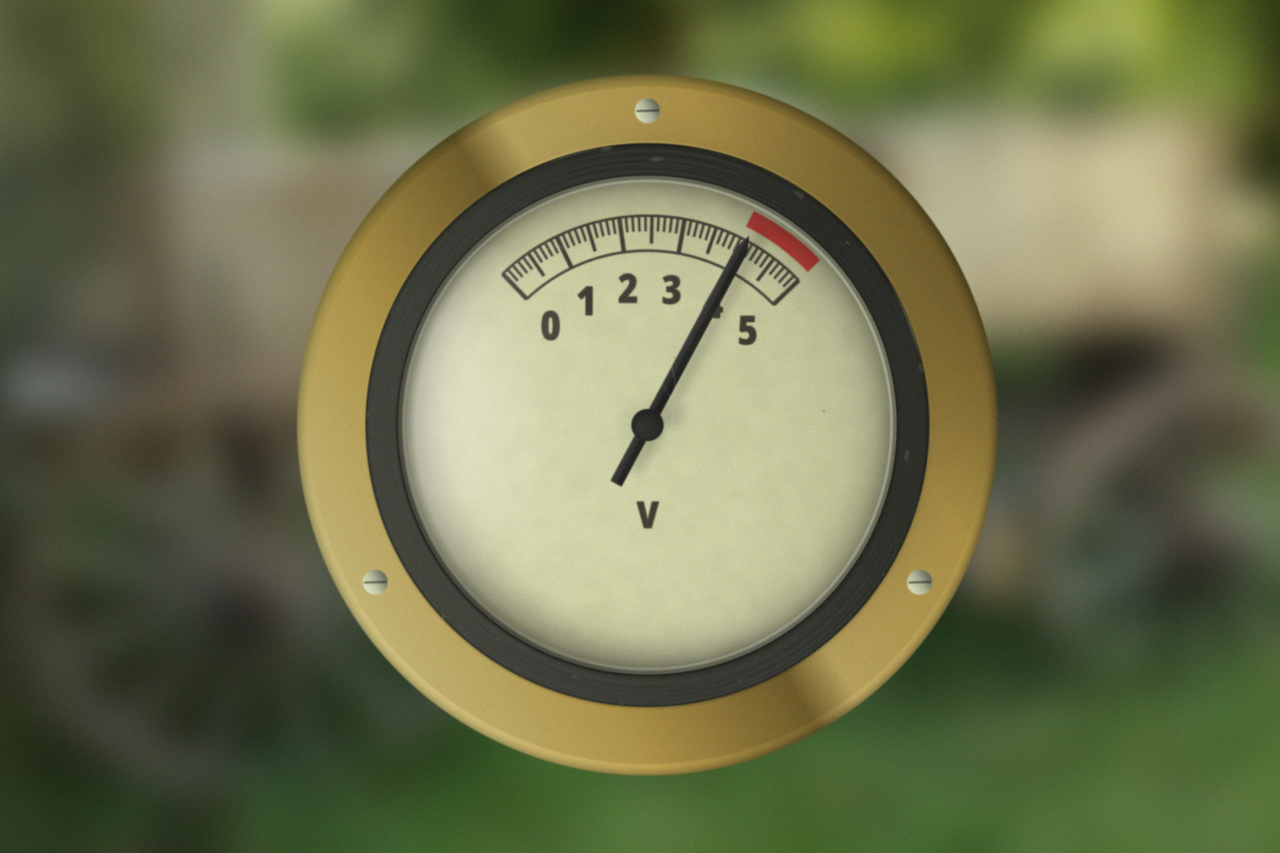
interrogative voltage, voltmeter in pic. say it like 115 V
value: 4 V
